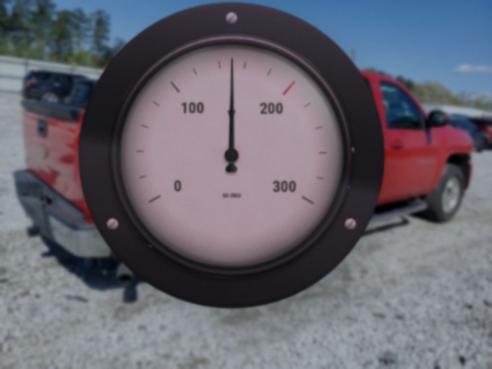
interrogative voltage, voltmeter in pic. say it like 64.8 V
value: 150 V
